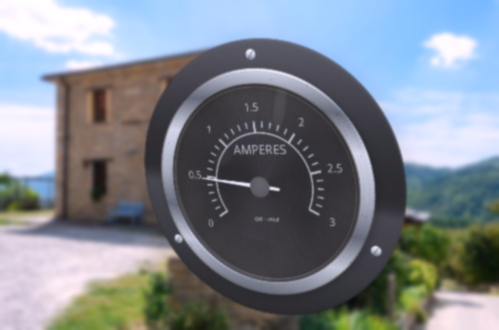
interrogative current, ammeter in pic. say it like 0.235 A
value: 0.5 A
